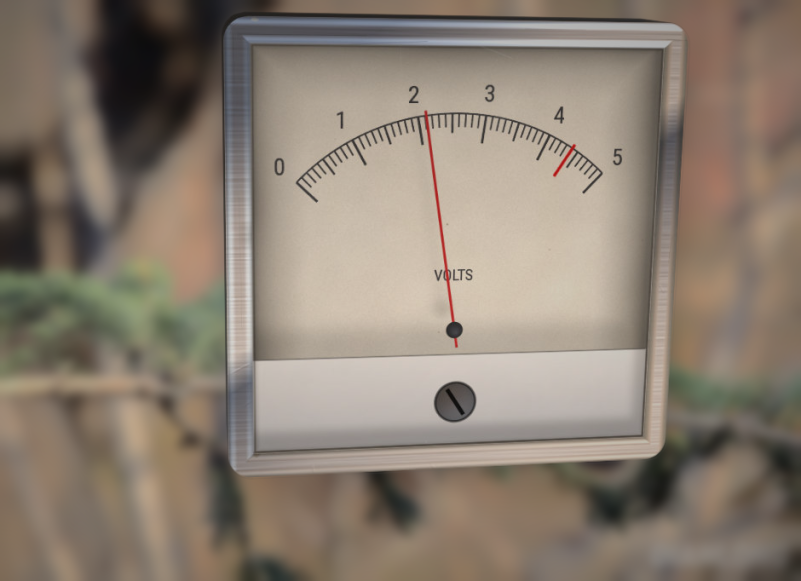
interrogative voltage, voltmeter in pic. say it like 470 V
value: 2.1 V
